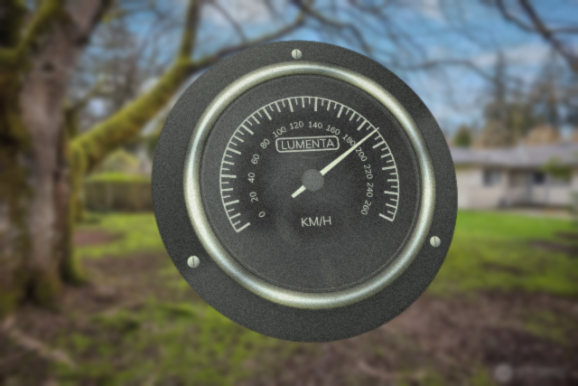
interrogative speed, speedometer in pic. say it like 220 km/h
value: 190 km/h
